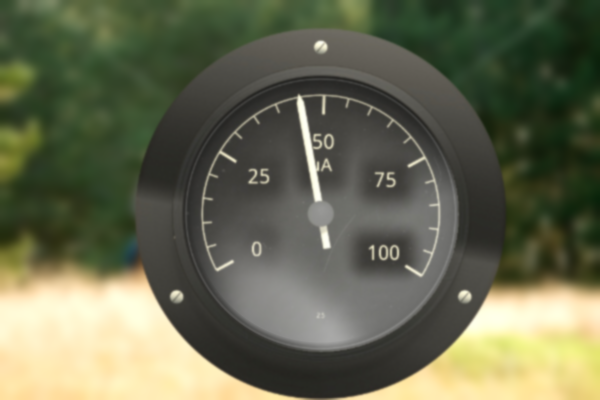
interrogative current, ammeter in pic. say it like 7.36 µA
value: 45 µA
